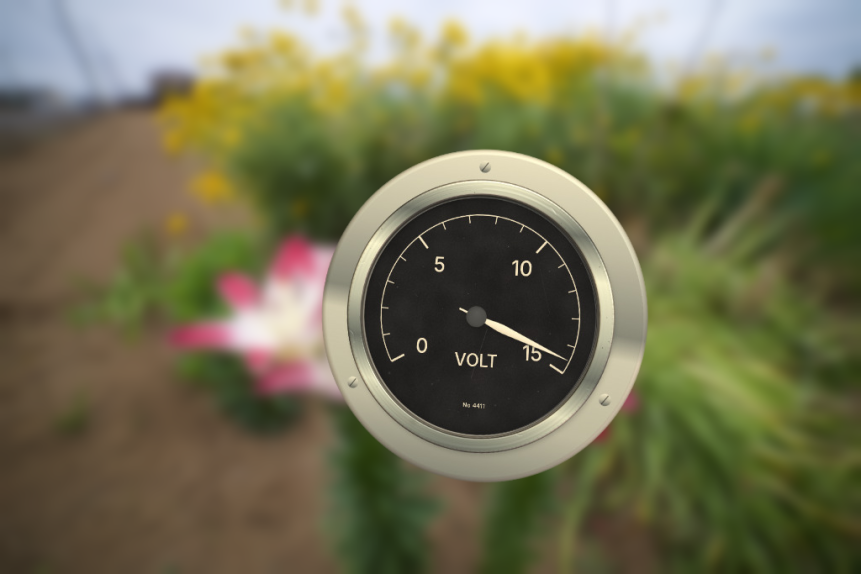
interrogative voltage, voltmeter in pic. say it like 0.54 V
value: 14.5 V
